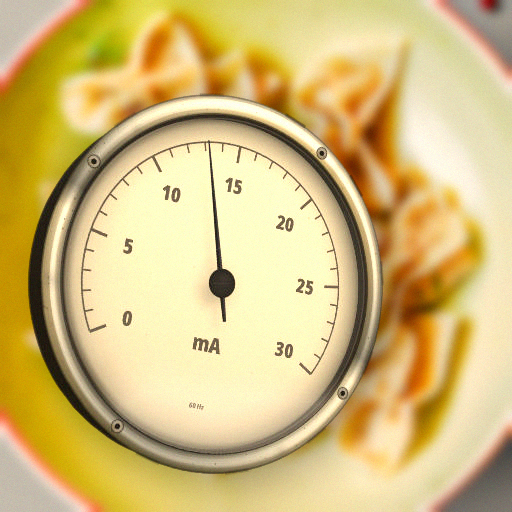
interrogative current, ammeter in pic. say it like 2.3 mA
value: 13 mA
